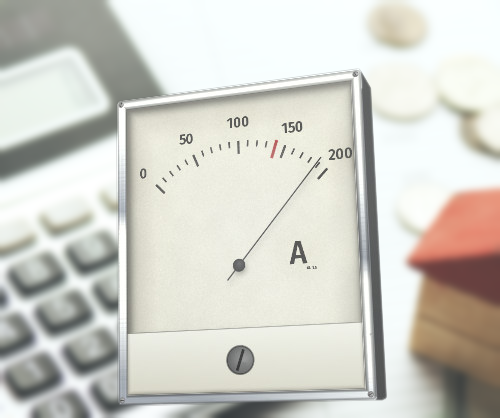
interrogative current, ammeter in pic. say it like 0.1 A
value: 190 A
